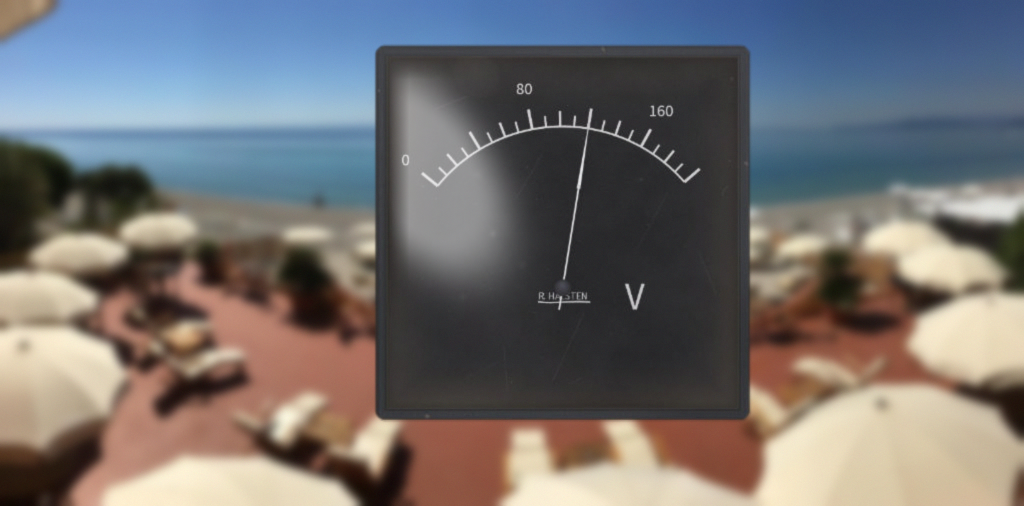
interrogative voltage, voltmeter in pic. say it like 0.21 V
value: 120 V
